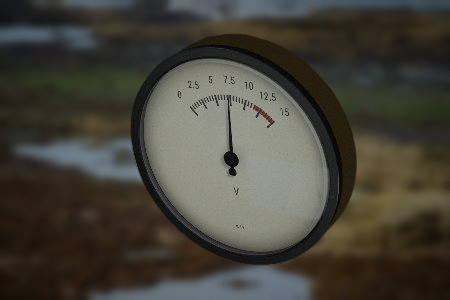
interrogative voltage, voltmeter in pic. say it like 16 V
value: 7.5 V
